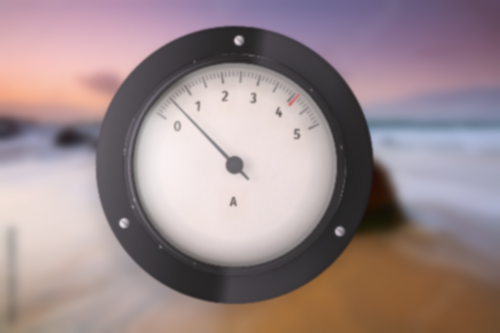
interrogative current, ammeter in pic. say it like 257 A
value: 0.5 A
